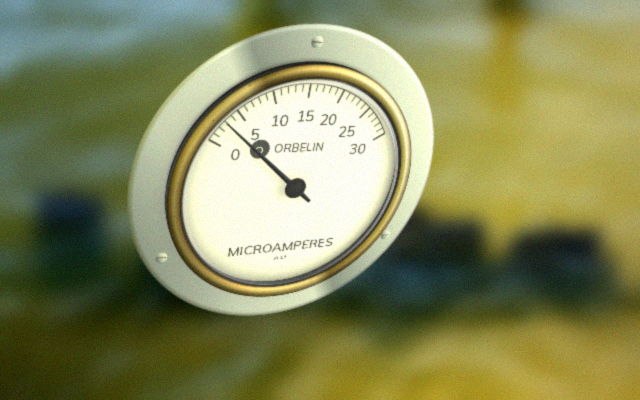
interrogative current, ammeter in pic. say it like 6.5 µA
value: 3 µA
